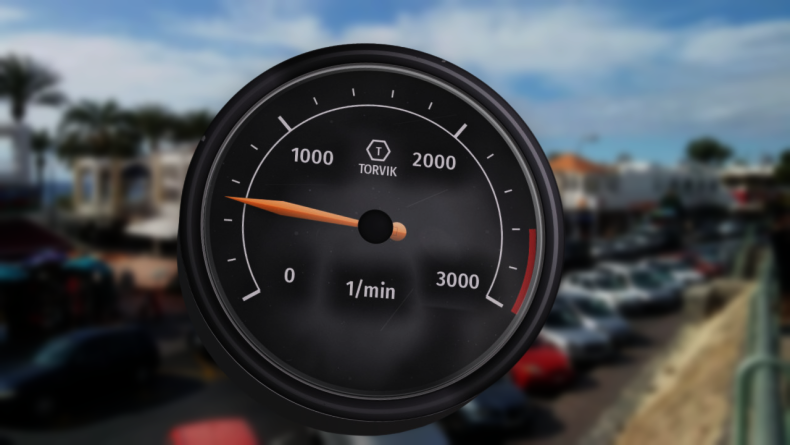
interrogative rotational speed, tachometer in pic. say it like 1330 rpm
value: 500 rpm
